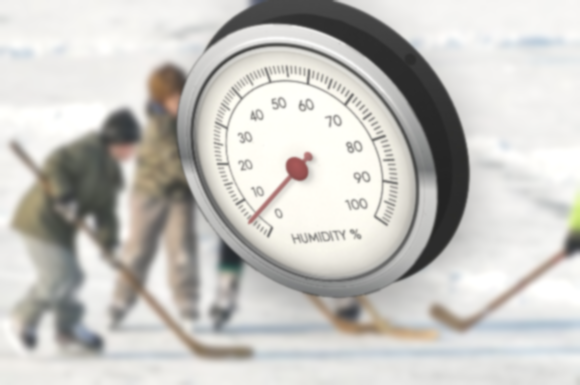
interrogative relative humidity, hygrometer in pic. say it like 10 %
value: 5 %
